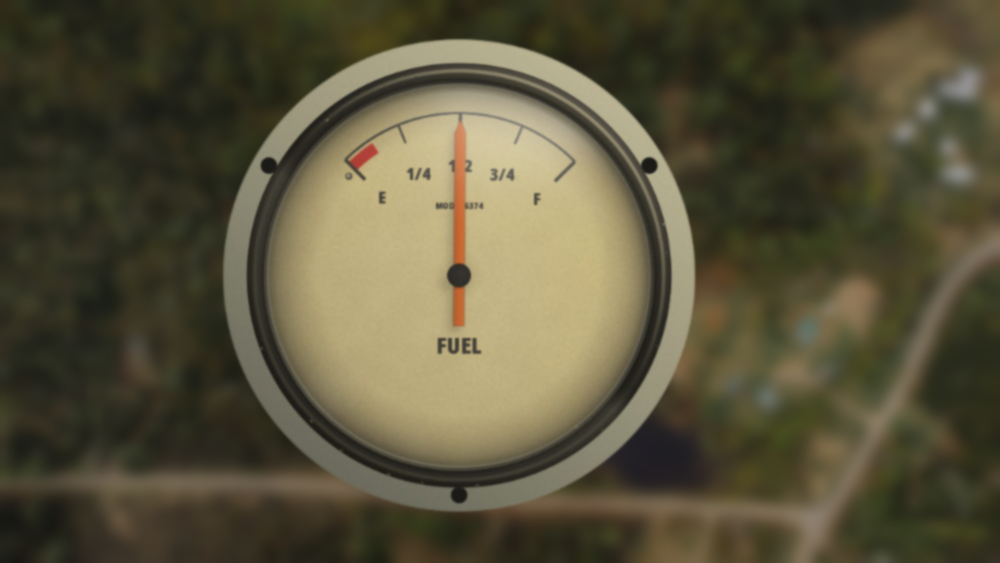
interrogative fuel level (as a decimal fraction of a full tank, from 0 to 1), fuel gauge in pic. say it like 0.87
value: 0.5
